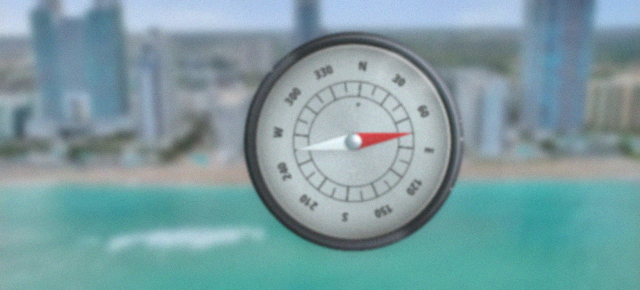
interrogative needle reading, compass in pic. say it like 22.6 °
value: 75 °
